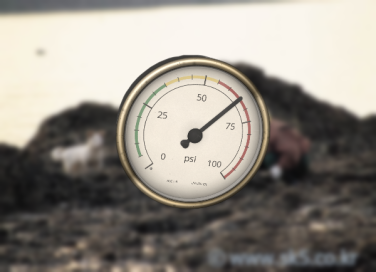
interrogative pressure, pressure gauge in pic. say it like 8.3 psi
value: 65 psi
